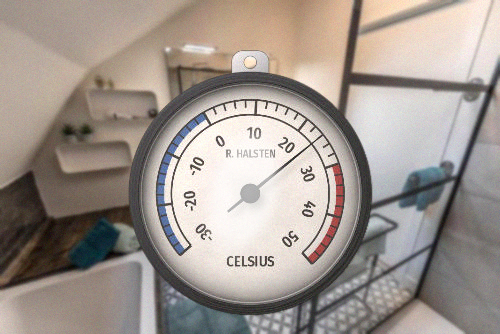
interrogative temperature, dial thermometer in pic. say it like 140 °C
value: 24 °C
